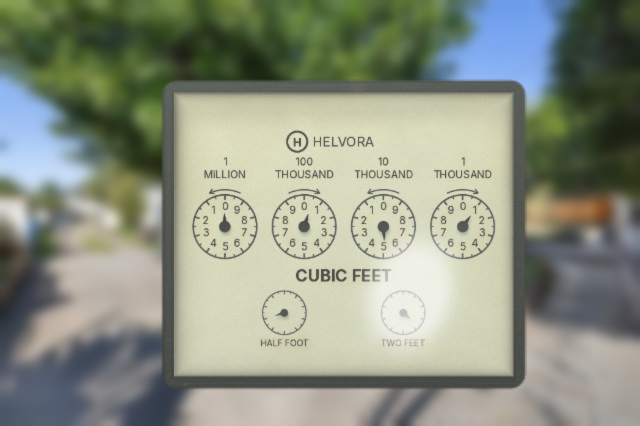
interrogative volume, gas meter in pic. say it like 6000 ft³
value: 5100 ft³
